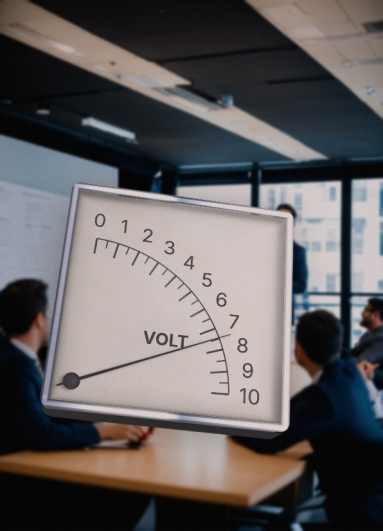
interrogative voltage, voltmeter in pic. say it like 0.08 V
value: 7.5 V
